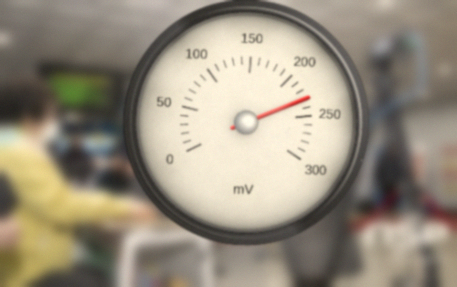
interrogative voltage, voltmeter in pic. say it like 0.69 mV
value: 230 mV
